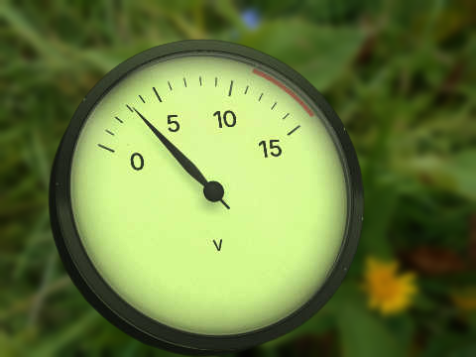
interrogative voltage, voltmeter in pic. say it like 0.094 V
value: 3 V
